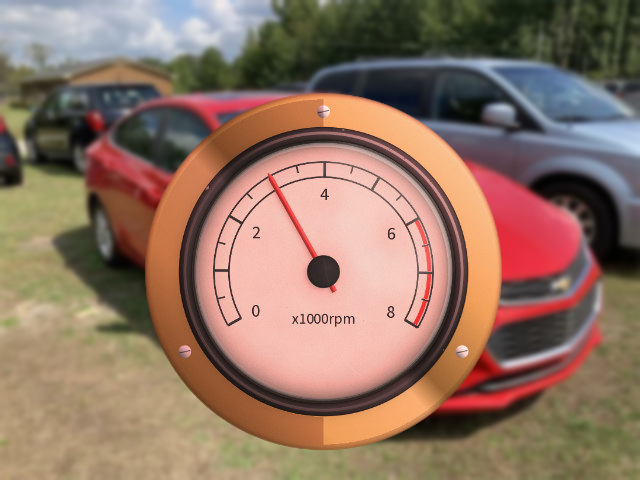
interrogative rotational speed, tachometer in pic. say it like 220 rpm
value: 3000 rpm
